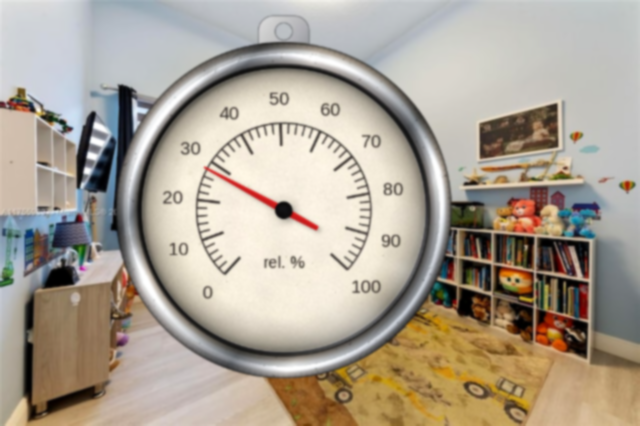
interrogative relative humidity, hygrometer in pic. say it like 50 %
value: 28 %
